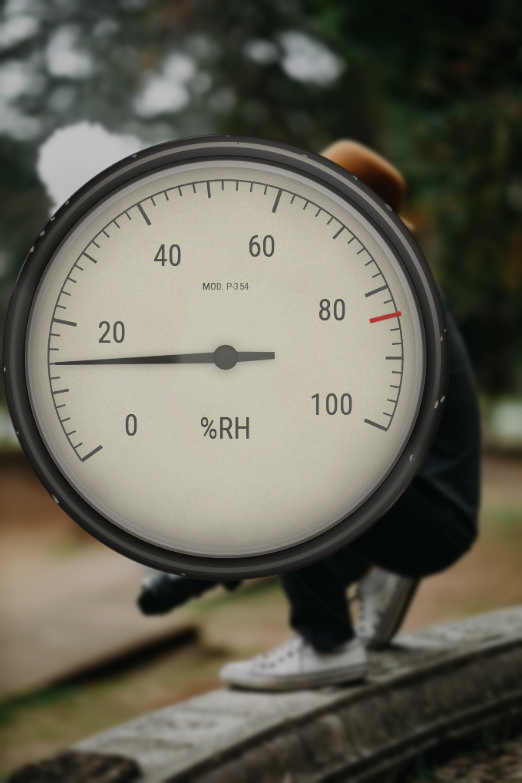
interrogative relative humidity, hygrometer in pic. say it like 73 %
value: 14 %
